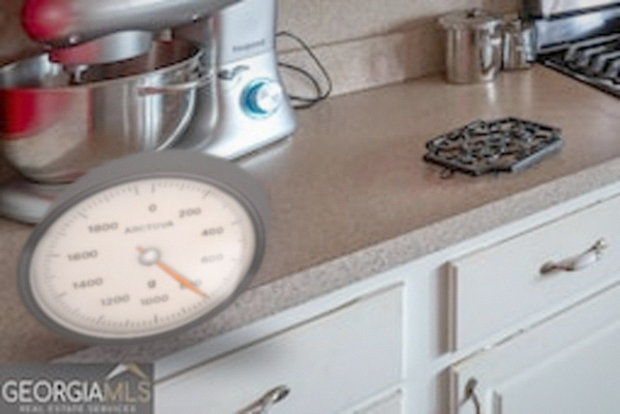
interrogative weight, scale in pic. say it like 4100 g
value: 800 g
